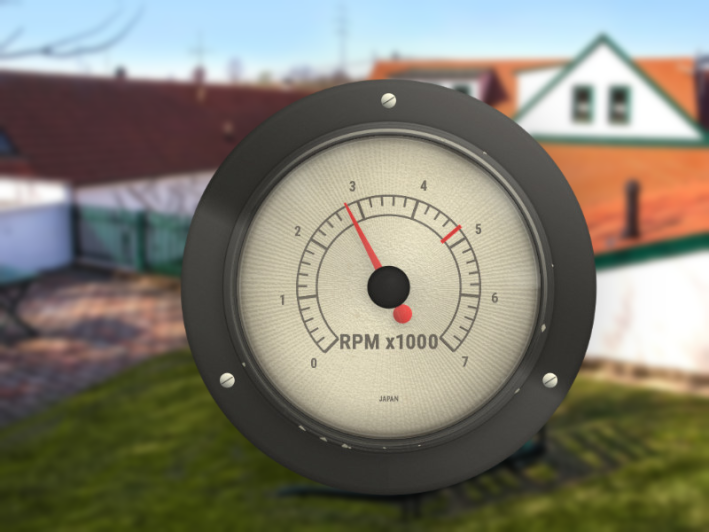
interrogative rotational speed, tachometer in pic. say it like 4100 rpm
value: 2800 rpm
